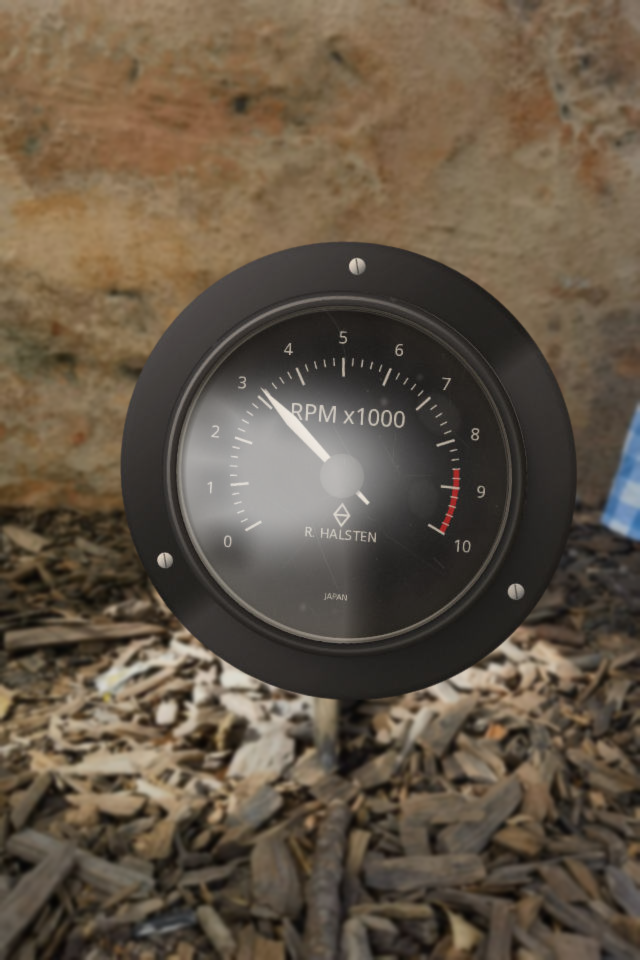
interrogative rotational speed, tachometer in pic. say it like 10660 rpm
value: 3200 rpm
